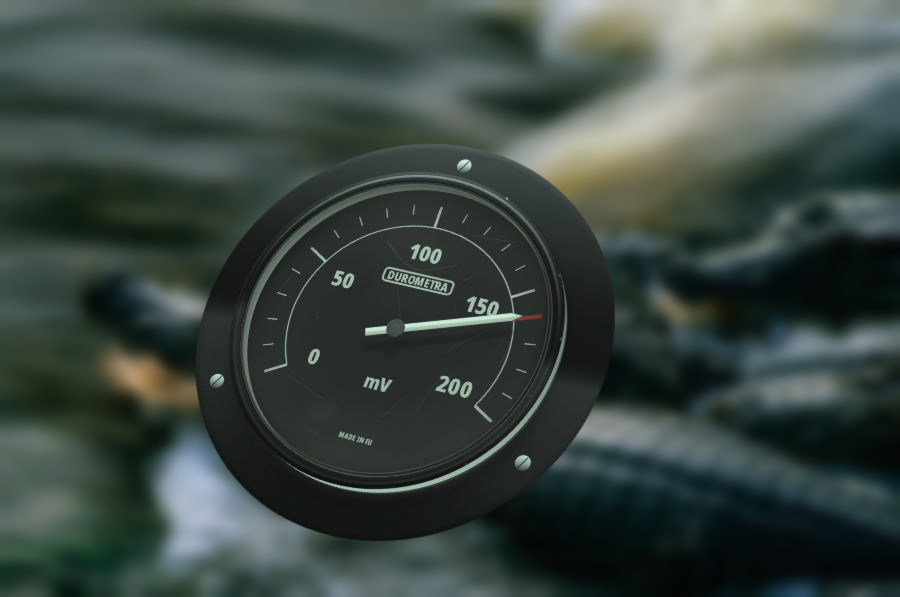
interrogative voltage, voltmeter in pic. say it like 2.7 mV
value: 160 mV
